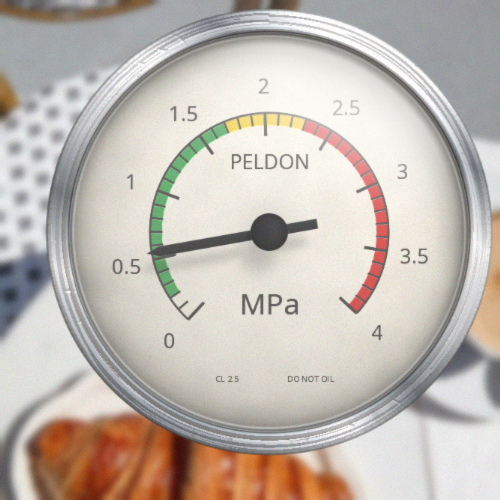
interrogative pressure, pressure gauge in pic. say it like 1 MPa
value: 0.55 MPa
